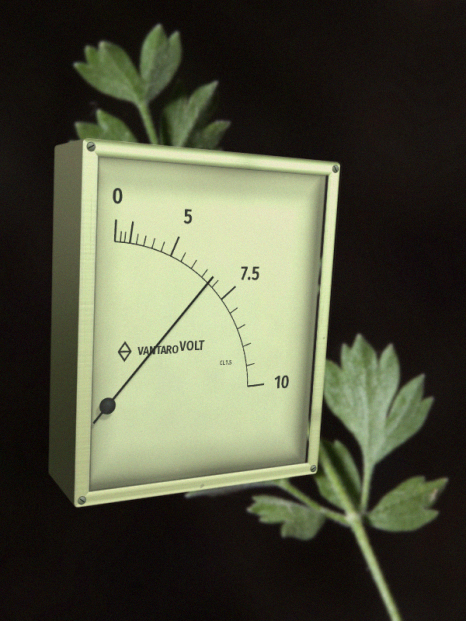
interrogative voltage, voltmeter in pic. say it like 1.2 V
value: 6.75 V
